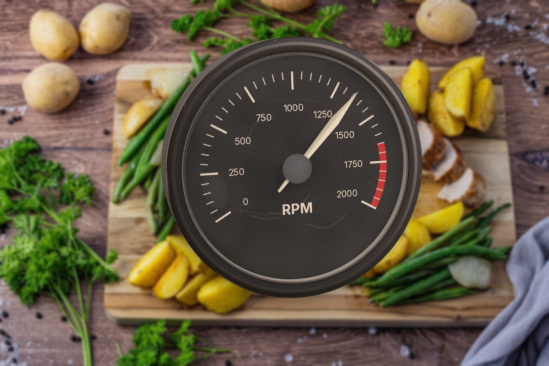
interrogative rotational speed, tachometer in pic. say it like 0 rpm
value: 1350 rpm
